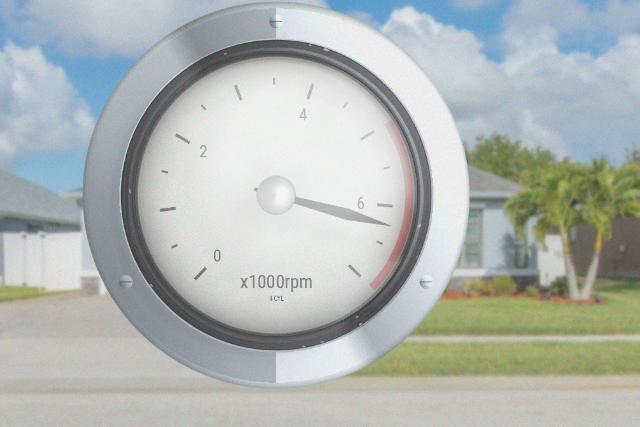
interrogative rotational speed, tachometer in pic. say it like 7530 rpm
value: 6250 rpm
